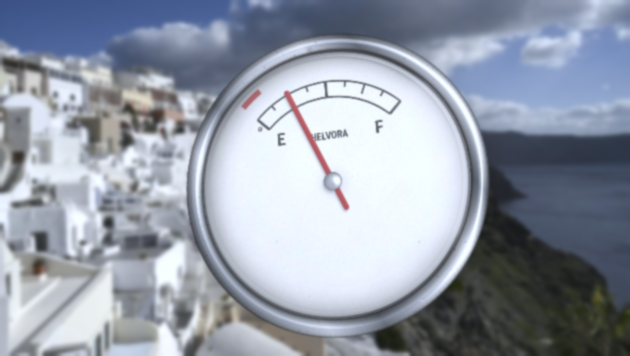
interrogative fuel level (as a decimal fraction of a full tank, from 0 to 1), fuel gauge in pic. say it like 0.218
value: 0.25
